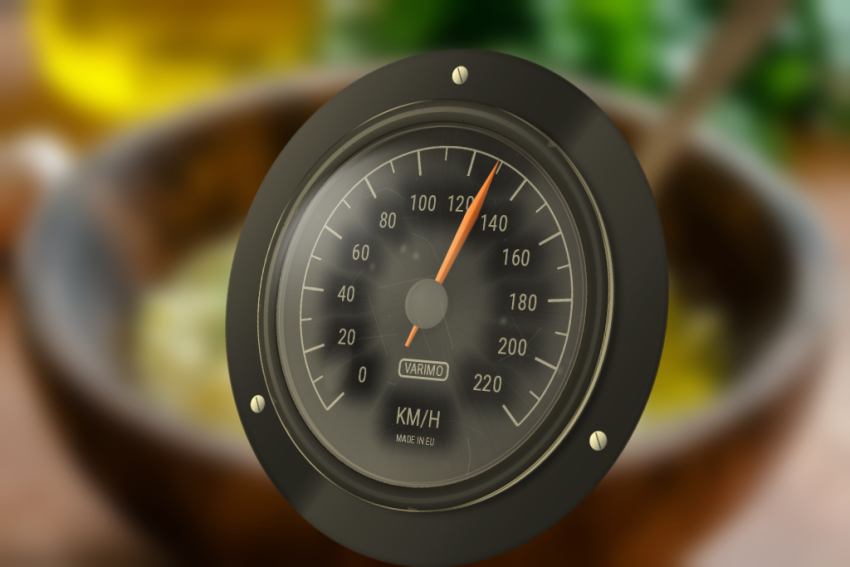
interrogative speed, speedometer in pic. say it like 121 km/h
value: 130 km/h
